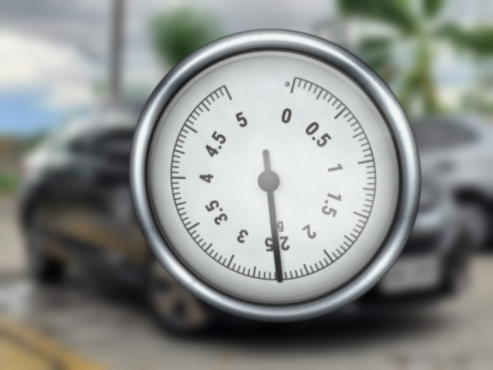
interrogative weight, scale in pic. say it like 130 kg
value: 2.5 kg
